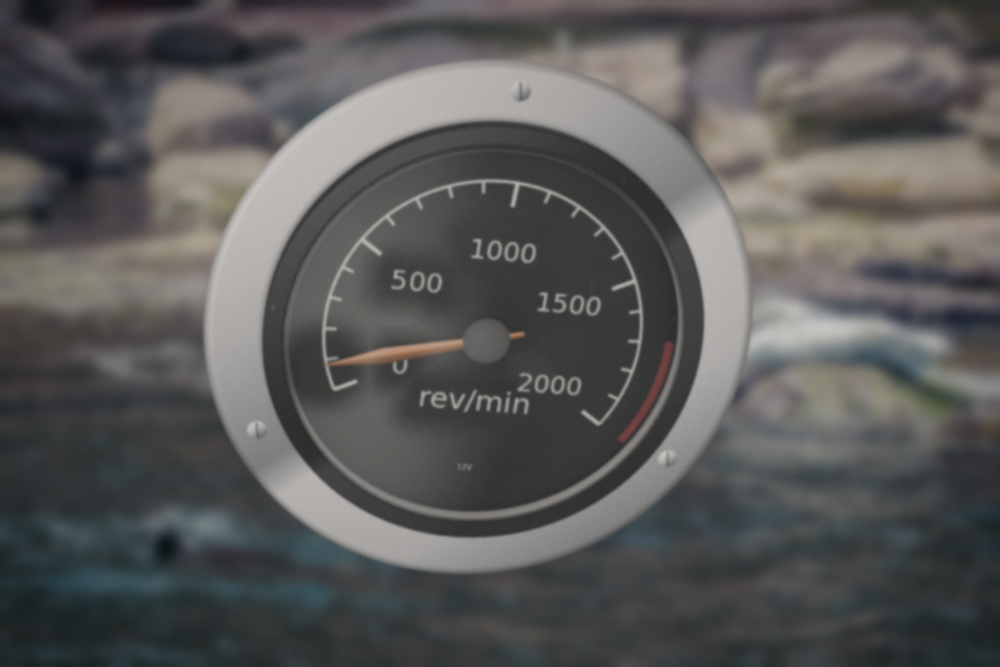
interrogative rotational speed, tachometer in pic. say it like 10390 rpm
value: 100 rpm
